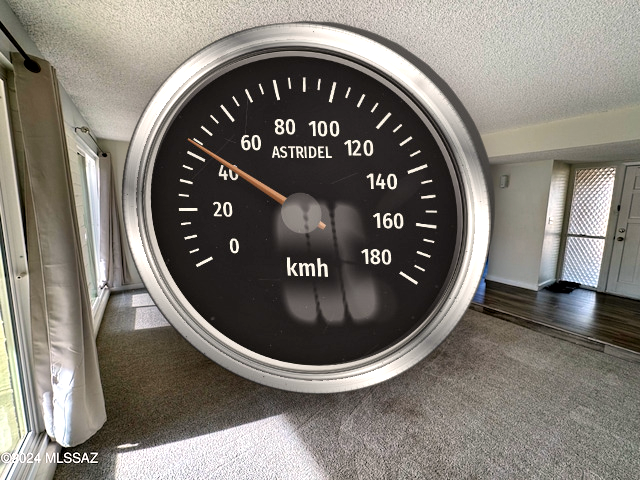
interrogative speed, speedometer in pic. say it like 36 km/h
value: 45 km/h
